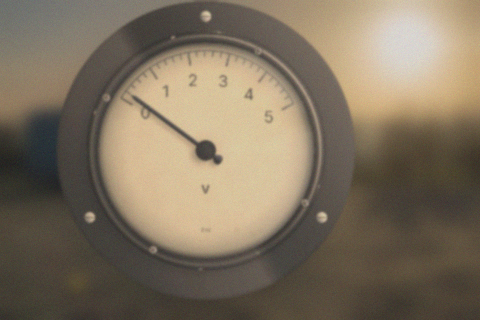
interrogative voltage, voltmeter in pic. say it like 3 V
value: 0.2 V
